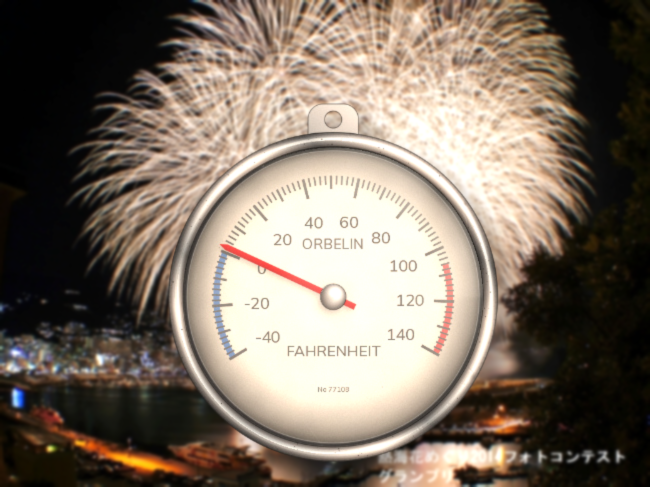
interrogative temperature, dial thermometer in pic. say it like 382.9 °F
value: 2 °F
